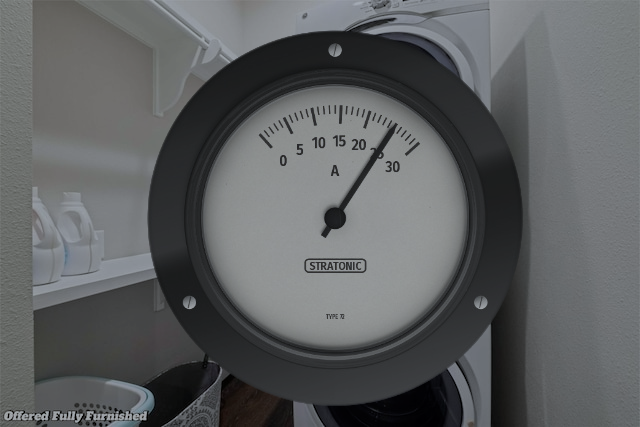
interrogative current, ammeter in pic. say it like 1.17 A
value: 25 A
